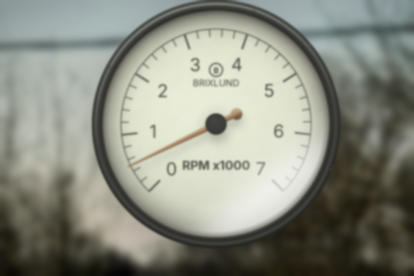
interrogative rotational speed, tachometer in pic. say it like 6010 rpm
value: 500 rpm
